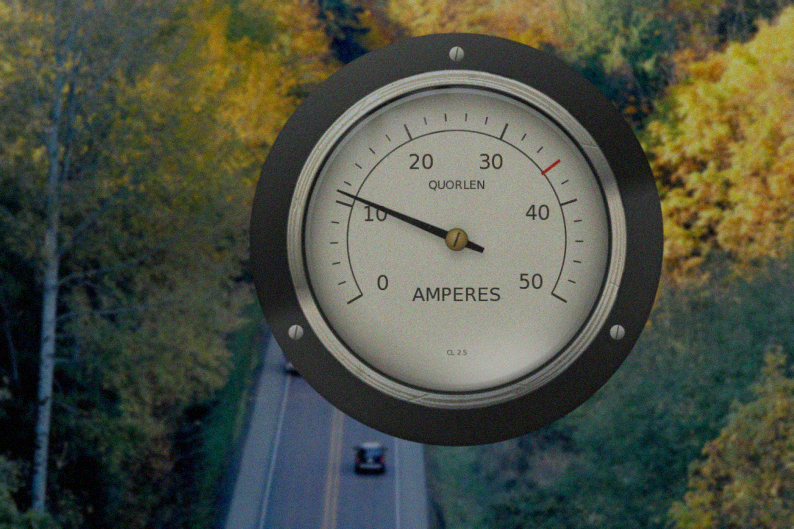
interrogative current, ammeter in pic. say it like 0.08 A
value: 11 A
